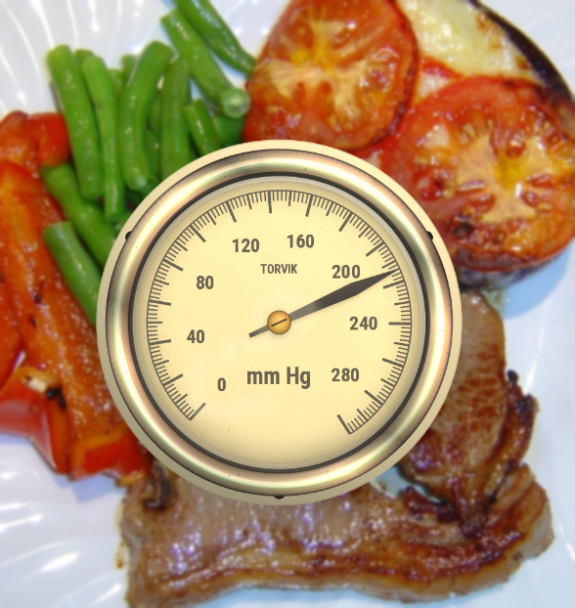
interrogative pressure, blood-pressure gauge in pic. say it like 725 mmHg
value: 214 mmHg
